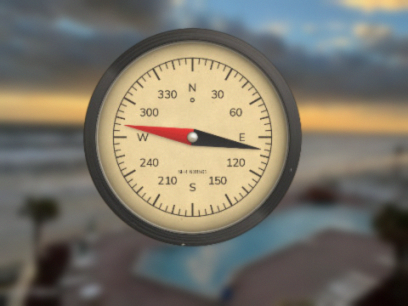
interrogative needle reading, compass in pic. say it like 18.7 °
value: 280 °
